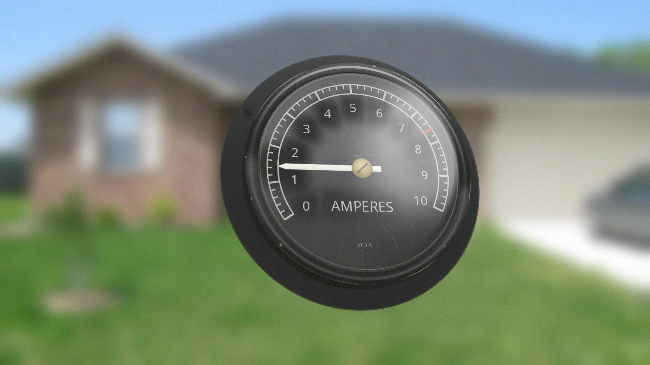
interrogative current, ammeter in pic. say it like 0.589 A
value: 1.4 A
